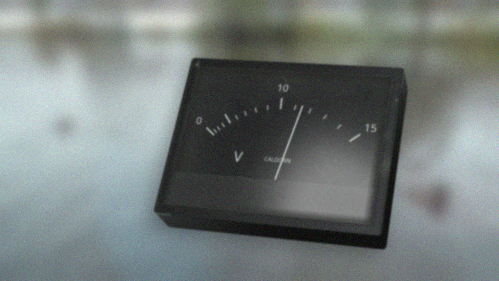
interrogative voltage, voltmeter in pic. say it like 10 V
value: 11.5 V
